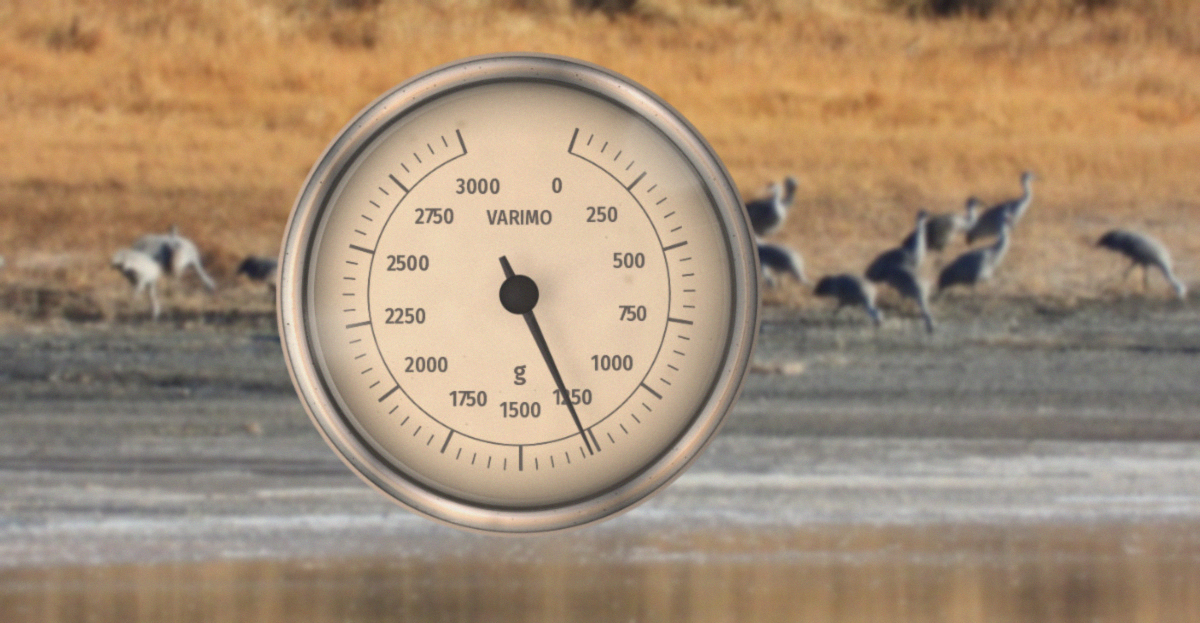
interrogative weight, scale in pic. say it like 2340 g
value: 1275 g
